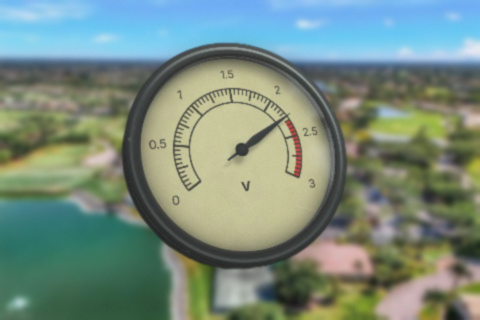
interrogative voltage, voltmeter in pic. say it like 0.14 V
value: 2.25 V
